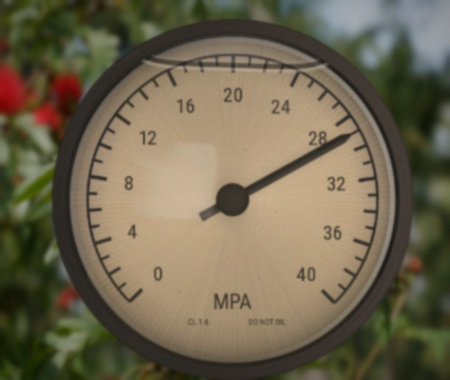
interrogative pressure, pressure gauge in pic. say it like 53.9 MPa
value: 29 MPa
